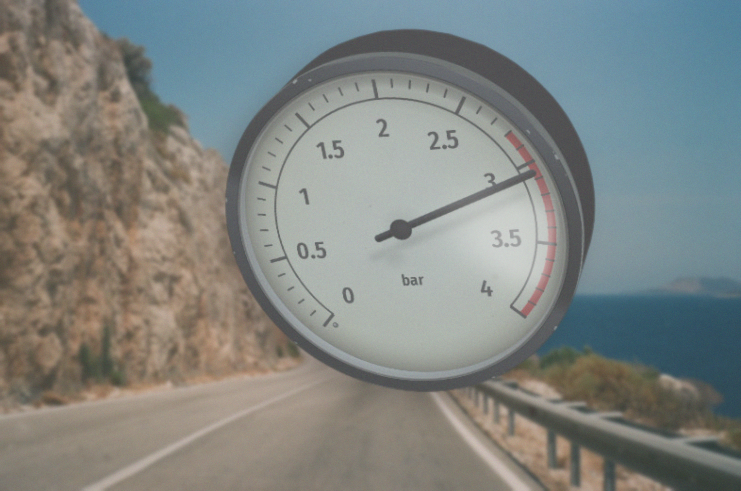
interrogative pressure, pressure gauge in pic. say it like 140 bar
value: 3.05 bar
